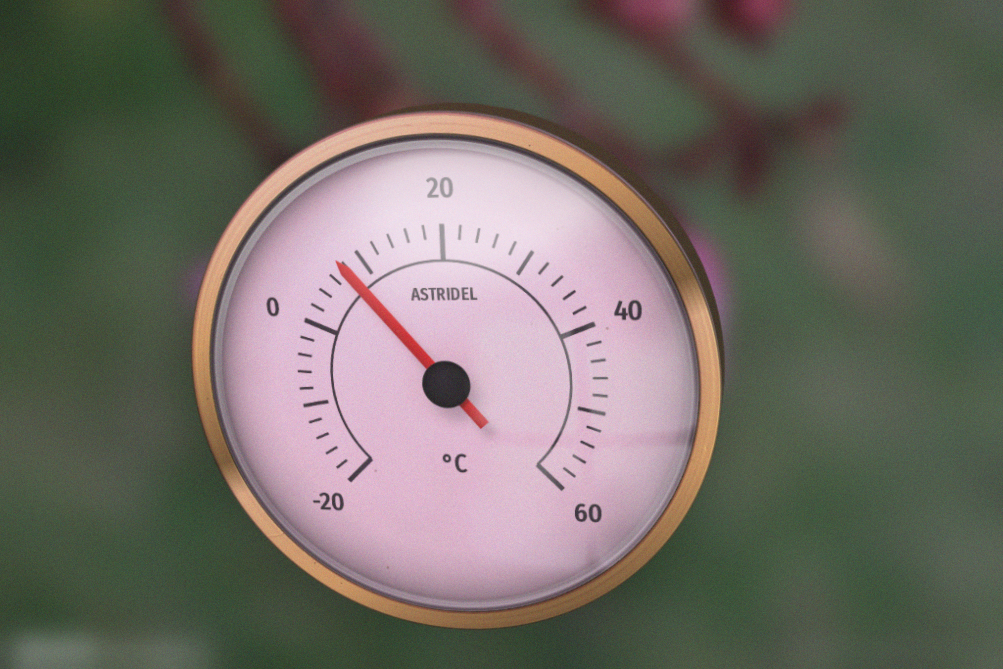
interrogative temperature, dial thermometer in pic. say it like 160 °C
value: 8 °C
